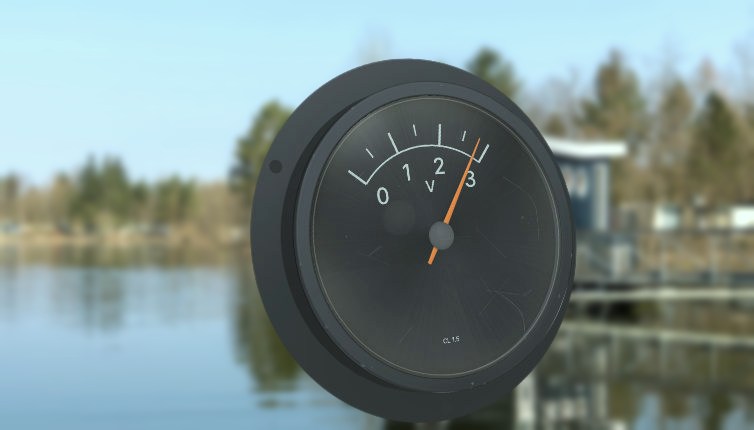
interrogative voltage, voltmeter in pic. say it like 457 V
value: 2.75 V
